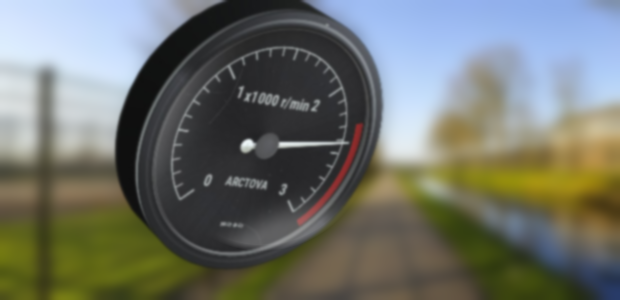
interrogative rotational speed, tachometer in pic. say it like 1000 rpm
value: 2400 rpm
